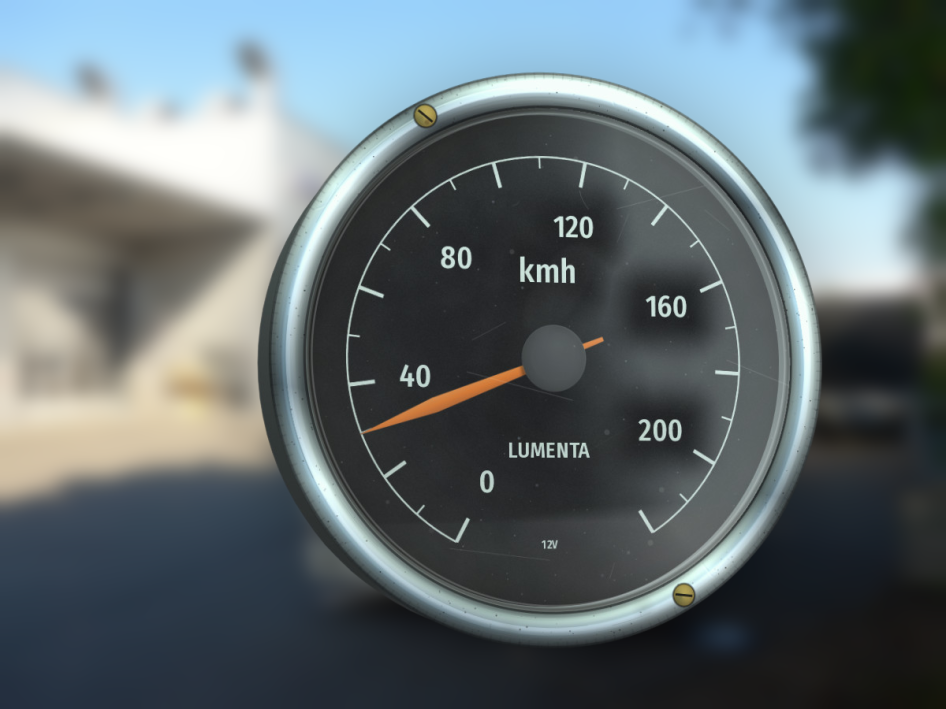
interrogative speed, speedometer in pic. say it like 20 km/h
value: 30 km/h
